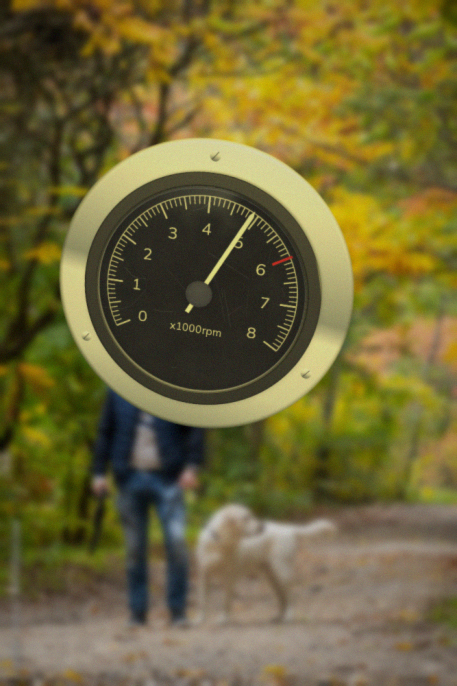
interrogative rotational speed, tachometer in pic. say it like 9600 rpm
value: 4900 rpm
